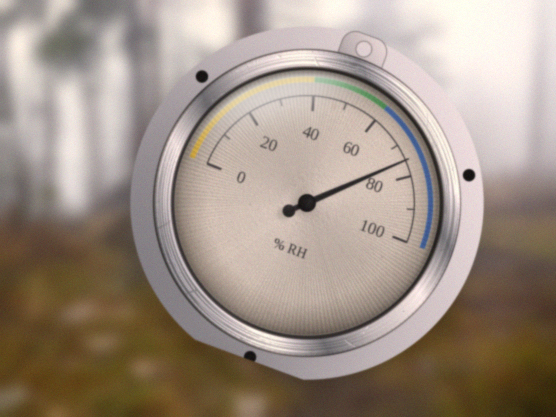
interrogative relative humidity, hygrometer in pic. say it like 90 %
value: 75 %
